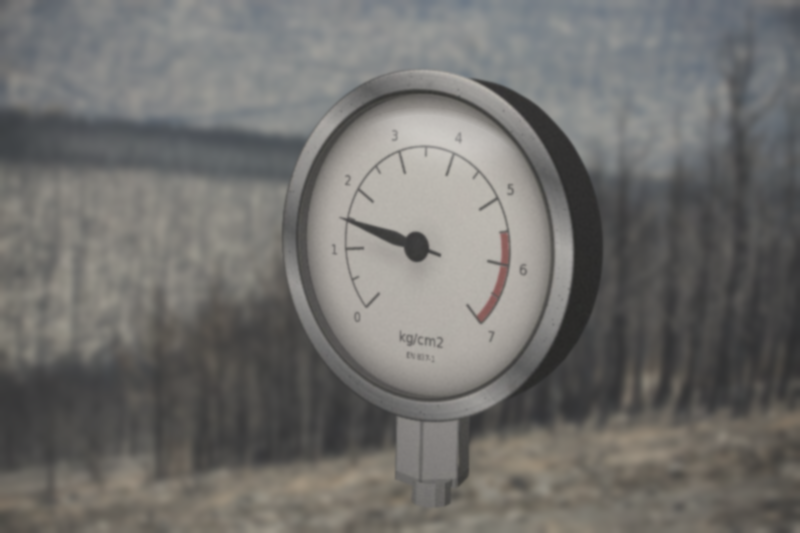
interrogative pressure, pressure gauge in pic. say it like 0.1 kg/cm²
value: 1.5 kg/cm²
